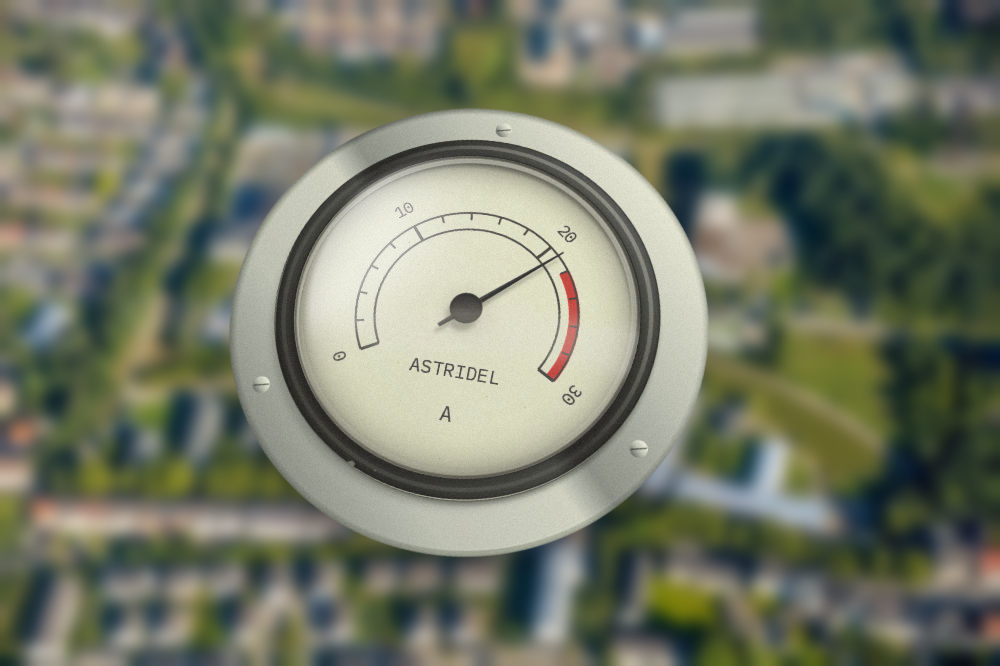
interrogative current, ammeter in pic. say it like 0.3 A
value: 21 A
